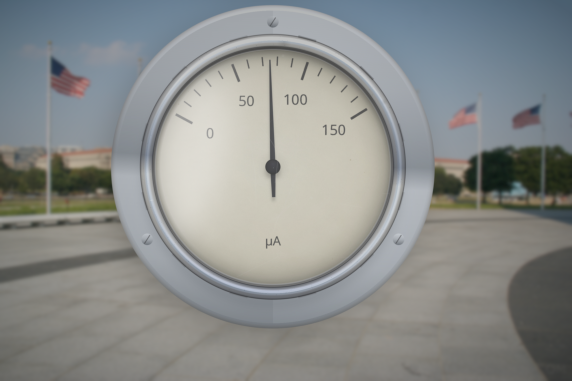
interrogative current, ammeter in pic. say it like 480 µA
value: 75 µA
